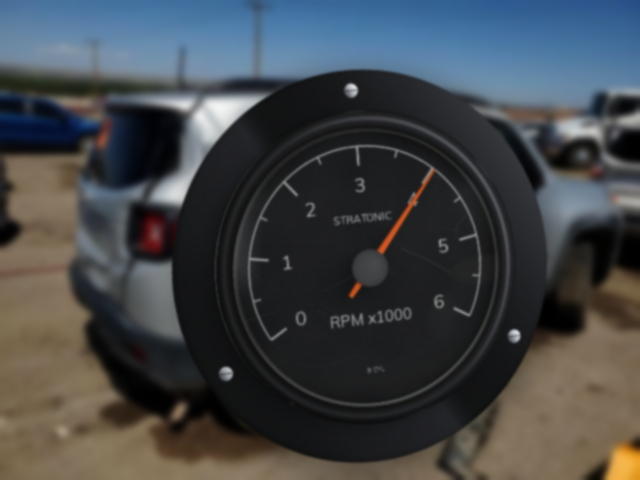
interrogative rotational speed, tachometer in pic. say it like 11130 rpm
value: 4000 rpm
